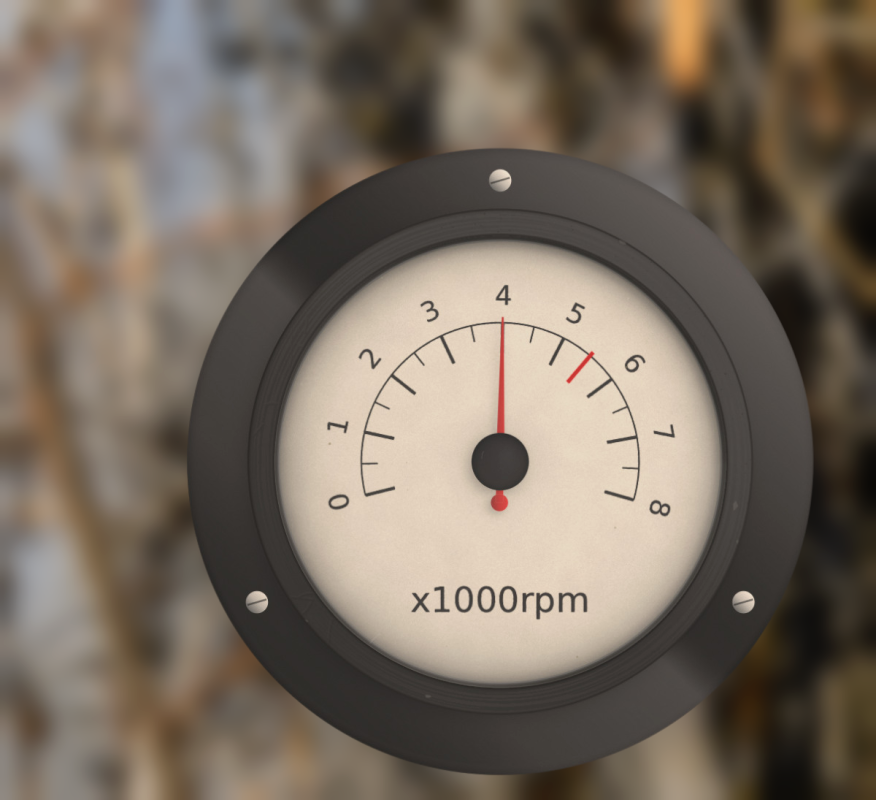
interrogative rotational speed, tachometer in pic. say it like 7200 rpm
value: 4000 rpm
